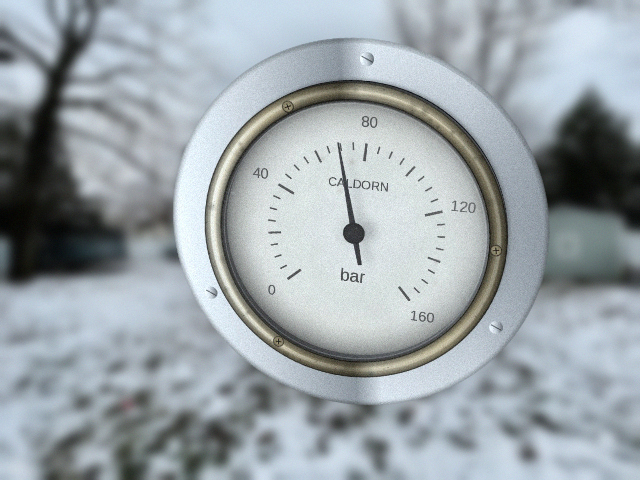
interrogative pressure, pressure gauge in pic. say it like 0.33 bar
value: 70 bar
